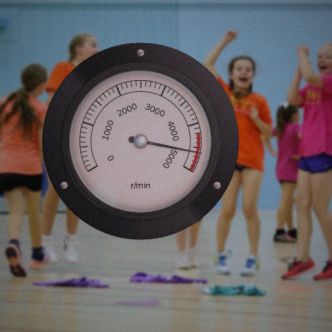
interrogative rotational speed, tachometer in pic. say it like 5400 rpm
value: 4600 rpm
